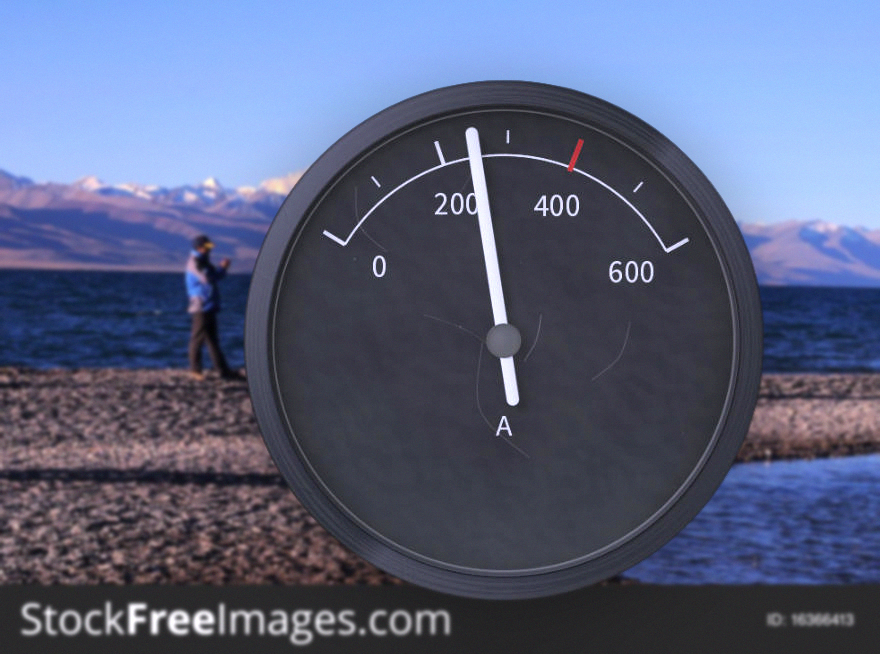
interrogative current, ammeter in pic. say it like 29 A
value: 250 A
